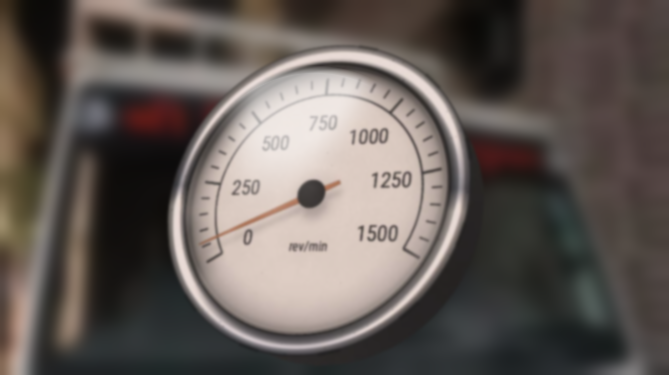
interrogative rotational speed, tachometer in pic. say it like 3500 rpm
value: 50 rpm
